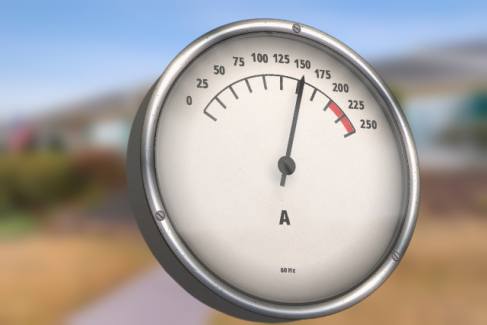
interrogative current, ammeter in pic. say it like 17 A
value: 150 A
